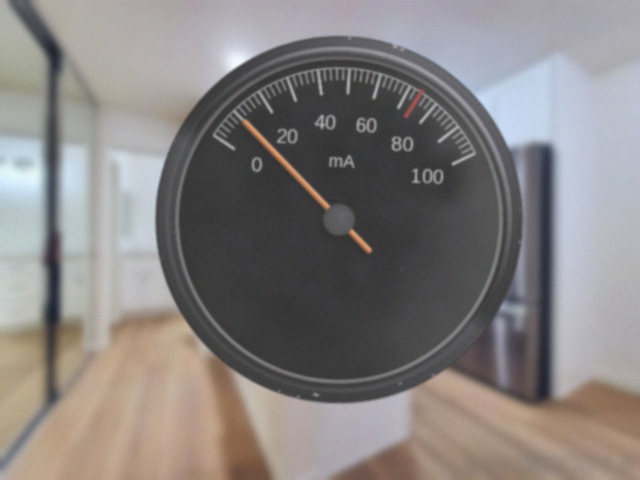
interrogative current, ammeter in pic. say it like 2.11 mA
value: 10 mA
